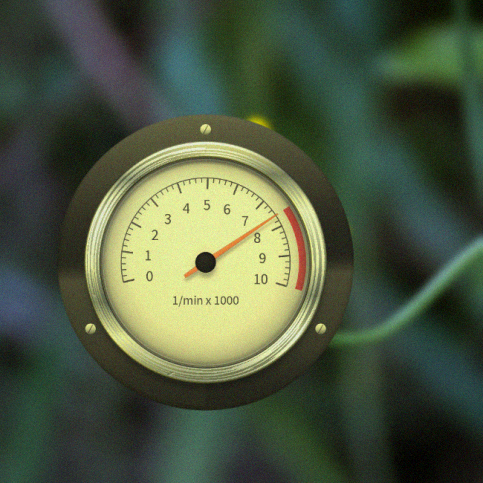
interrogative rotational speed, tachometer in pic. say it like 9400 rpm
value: 7600 rpm
